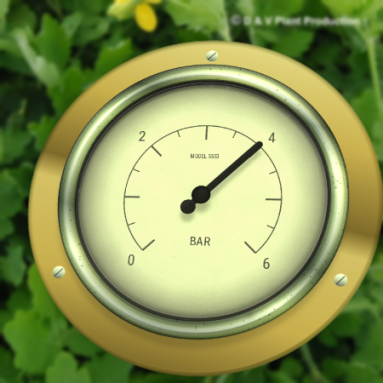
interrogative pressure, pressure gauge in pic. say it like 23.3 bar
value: 4 bar
